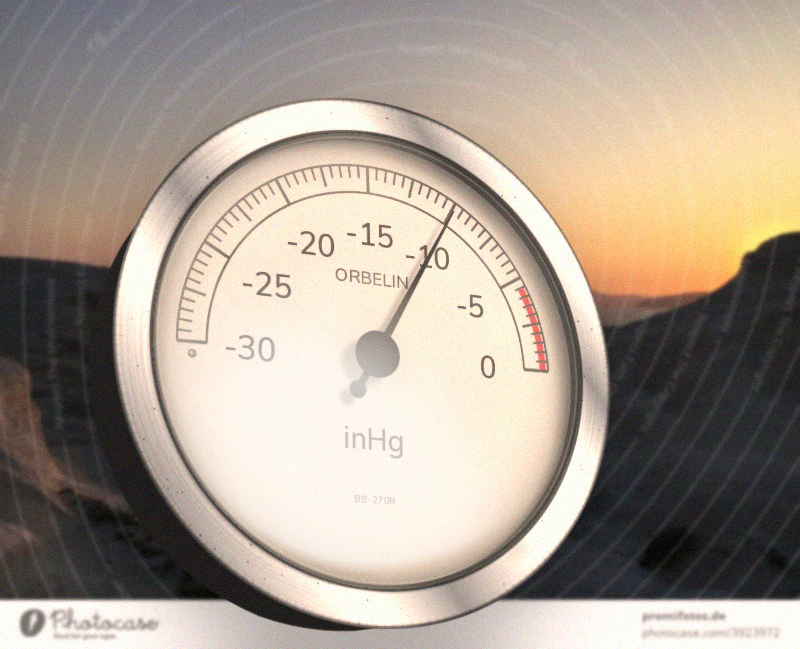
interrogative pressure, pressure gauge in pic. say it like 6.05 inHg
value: -10 inHg
